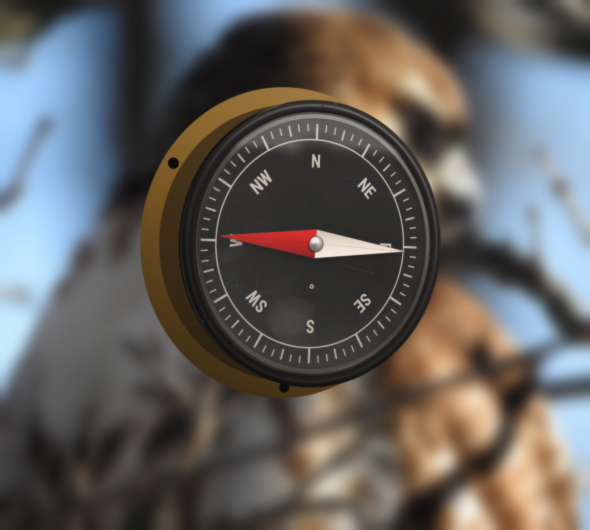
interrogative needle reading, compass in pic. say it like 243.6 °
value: 272.5 °
